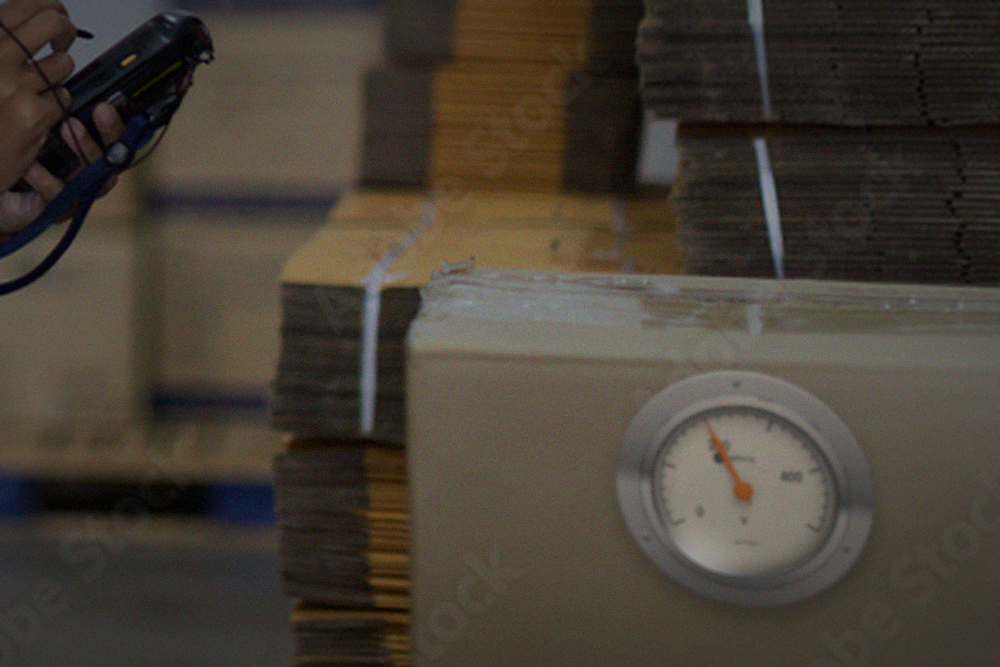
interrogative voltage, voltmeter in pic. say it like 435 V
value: 200 V
